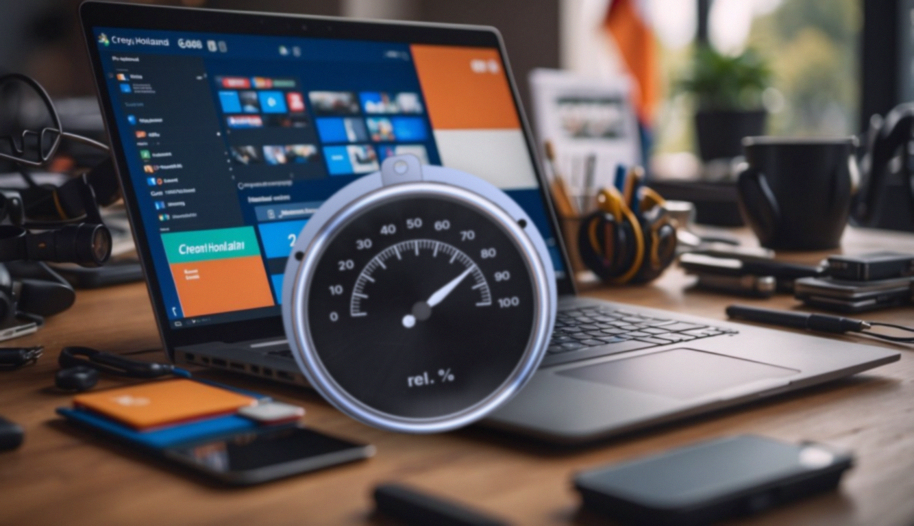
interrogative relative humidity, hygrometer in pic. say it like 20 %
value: 80 %
